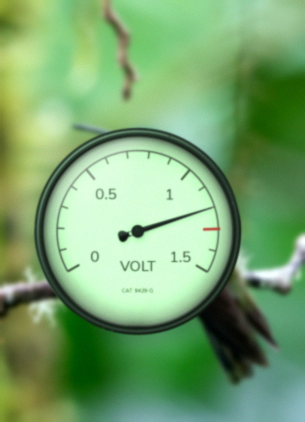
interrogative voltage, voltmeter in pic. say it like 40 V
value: 1.2 V
